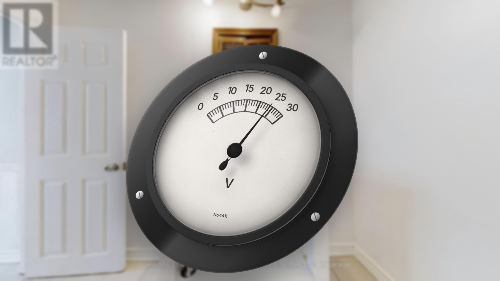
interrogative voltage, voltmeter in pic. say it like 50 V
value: 25 V
